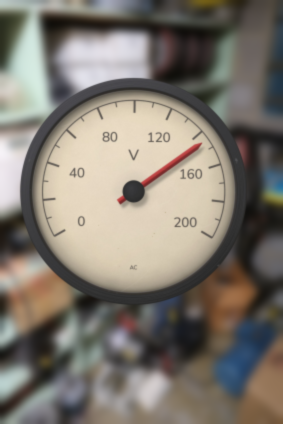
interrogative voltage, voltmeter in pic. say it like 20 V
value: 145 V
